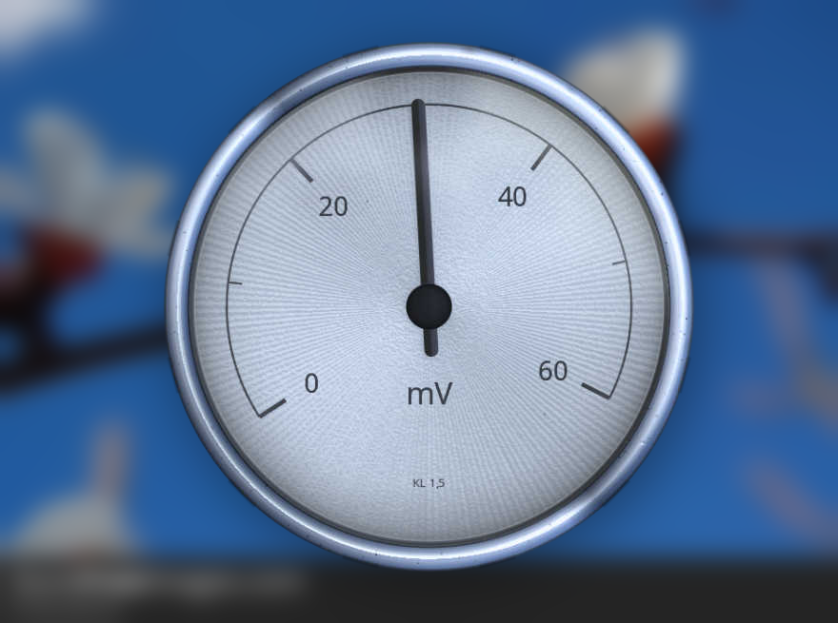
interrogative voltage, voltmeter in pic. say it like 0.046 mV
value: 30 mV
